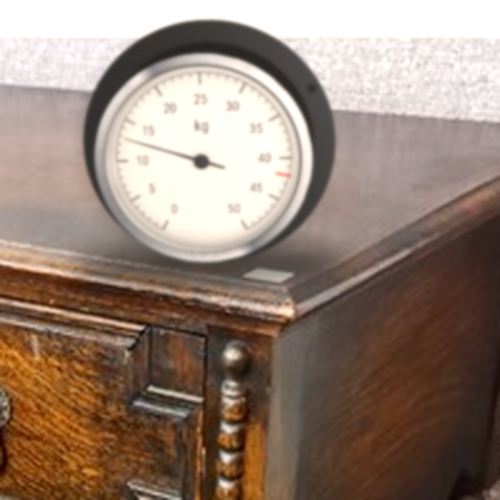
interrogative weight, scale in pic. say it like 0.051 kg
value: 13 kg
